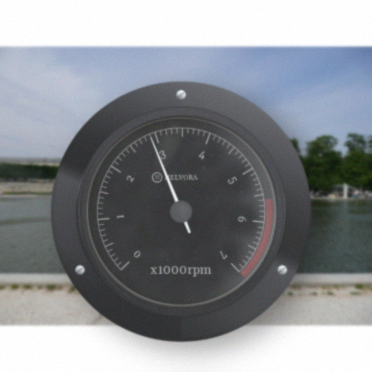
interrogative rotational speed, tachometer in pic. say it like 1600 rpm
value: 2900 rpm
